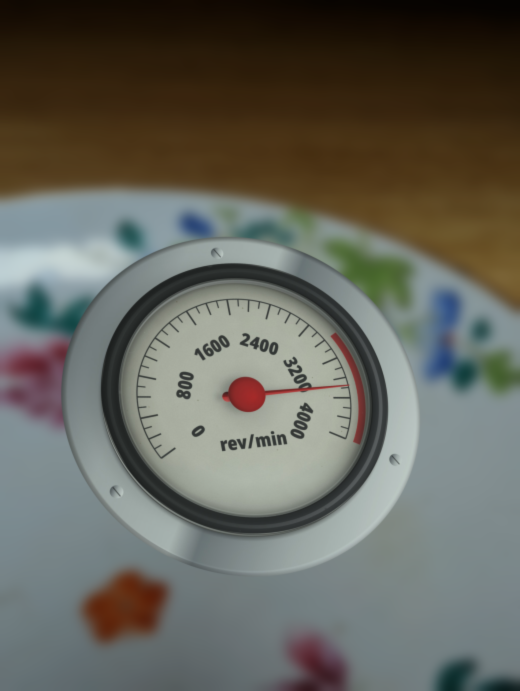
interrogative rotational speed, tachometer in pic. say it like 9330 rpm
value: 3500 rpm
